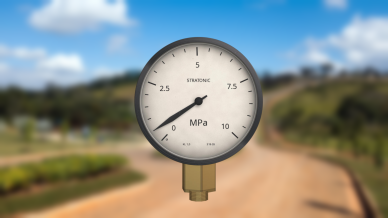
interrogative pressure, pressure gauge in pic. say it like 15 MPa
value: 0.5 MPa
